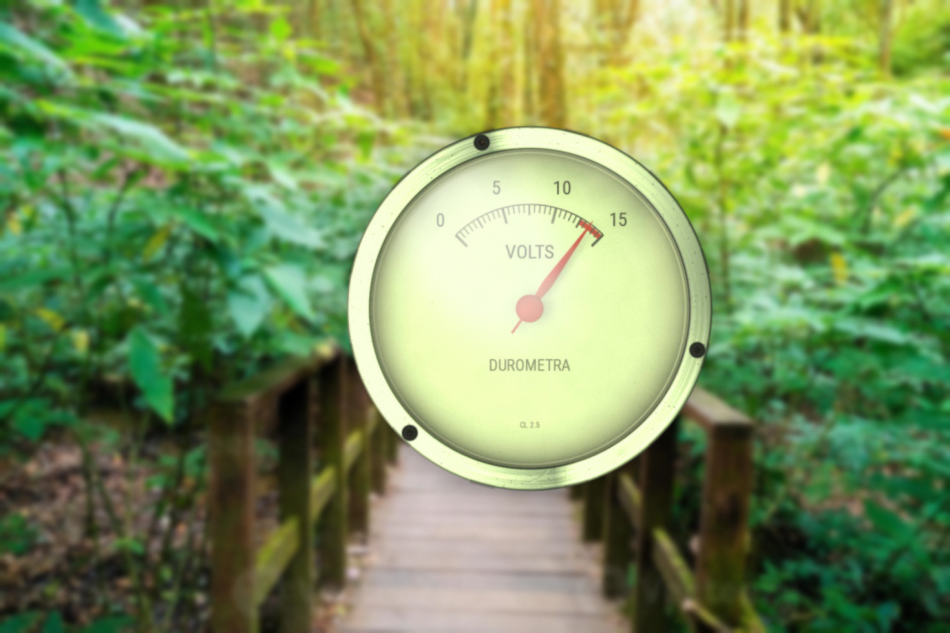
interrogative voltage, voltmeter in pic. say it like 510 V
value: 13.5 V
